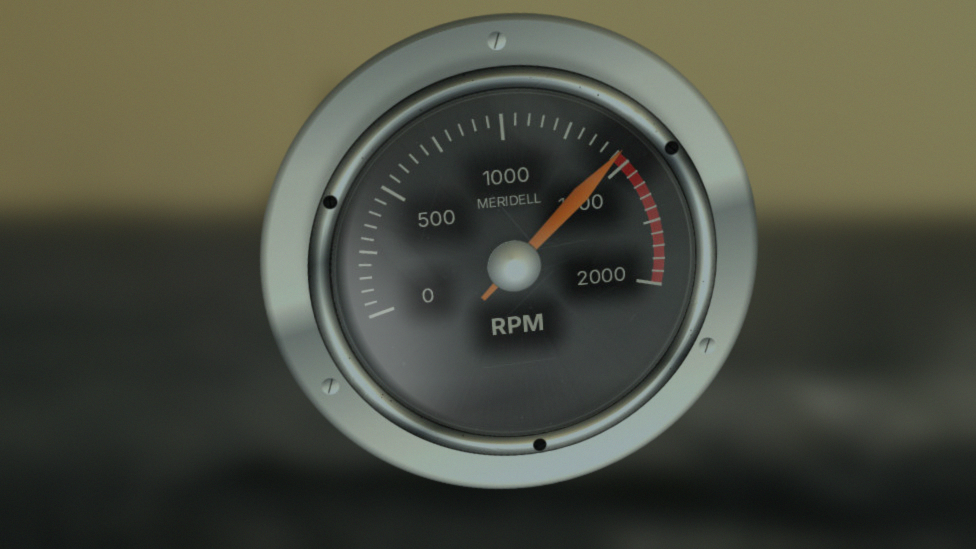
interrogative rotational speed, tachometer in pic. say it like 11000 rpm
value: 1450 rpm
